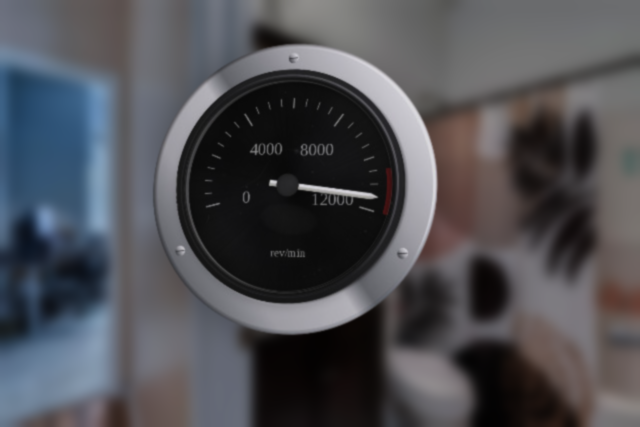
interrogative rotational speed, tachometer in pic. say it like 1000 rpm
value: 11500 rpm
